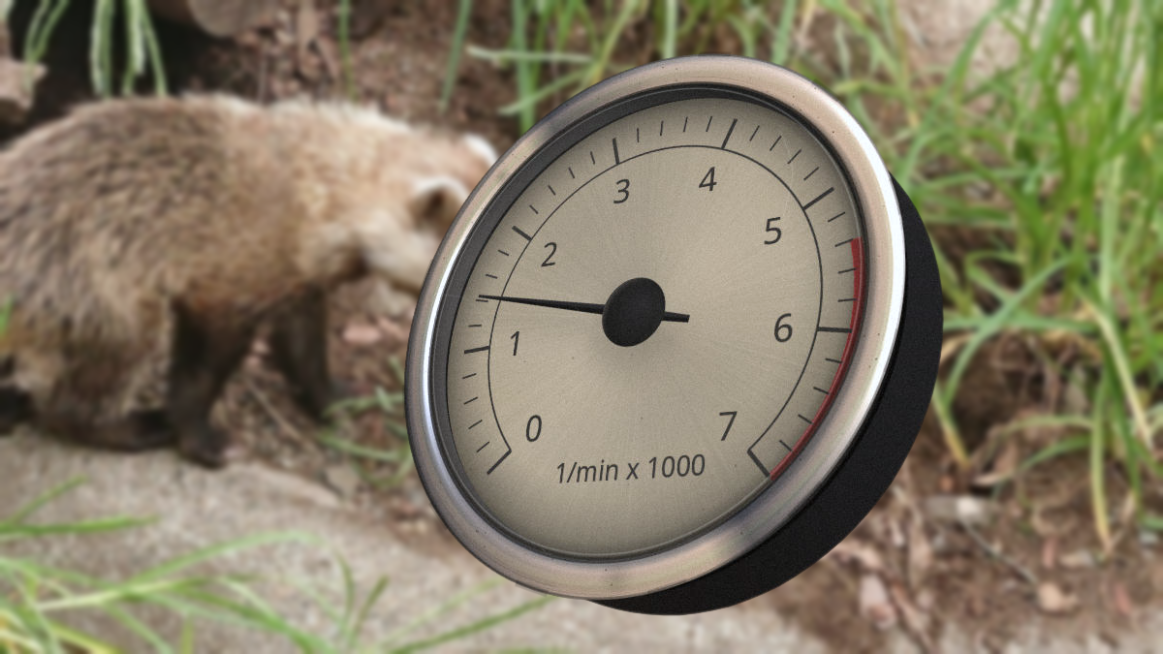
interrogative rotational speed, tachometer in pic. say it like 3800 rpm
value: 1400 rpm
